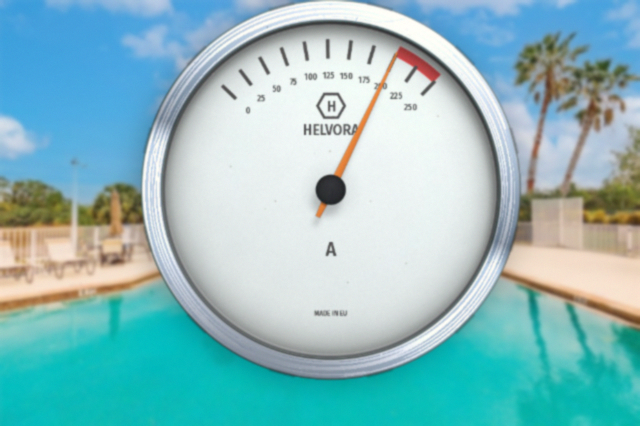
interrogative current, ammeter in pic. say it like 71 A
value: 200 A
